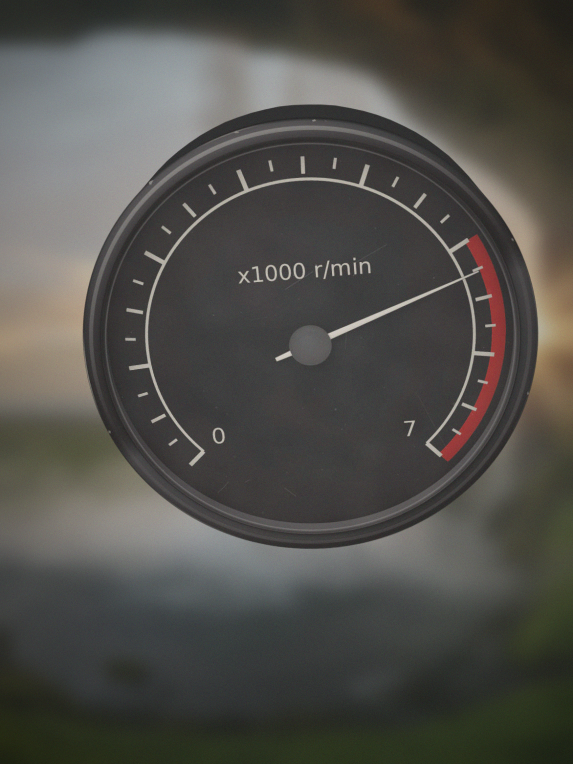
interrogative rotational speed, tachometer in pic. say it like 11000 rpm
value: 5250 rpm
